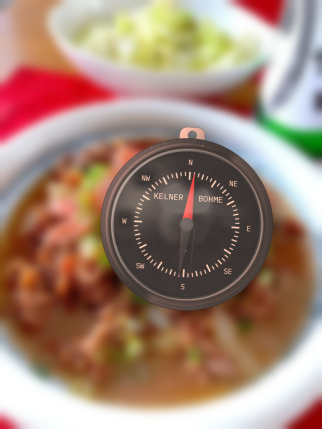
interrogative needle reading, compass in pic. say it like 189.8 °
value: 5 °
